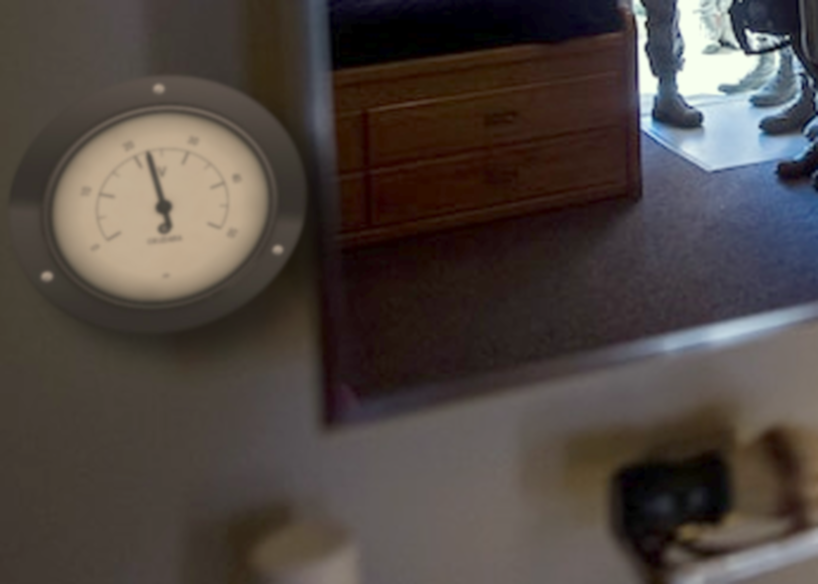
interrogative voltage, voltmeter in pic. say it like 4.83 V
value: 22.5 V
